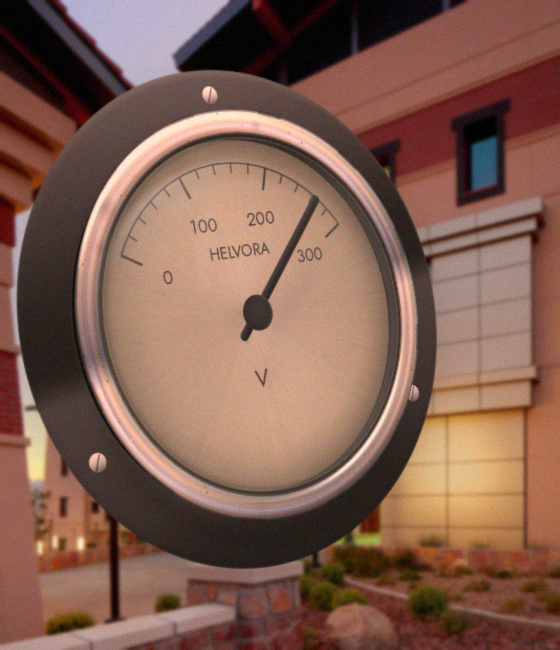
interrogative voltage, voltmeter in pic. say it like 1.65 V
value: 260 V
